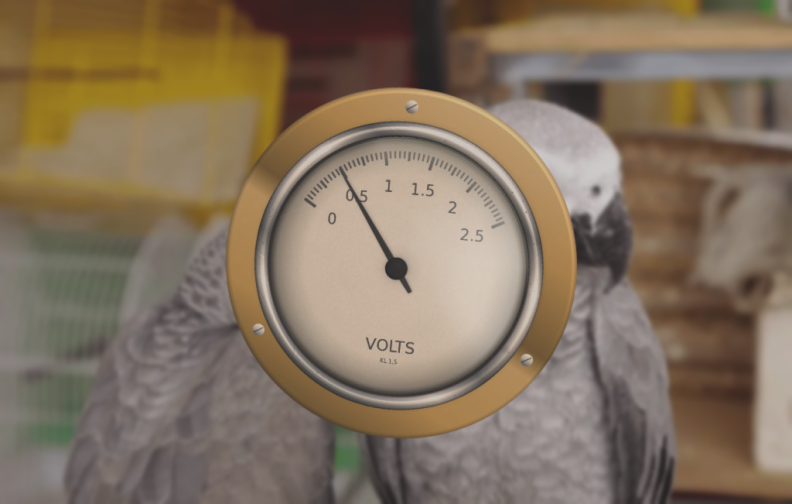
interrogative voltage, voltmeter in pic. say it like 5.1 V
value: 0.5 V
